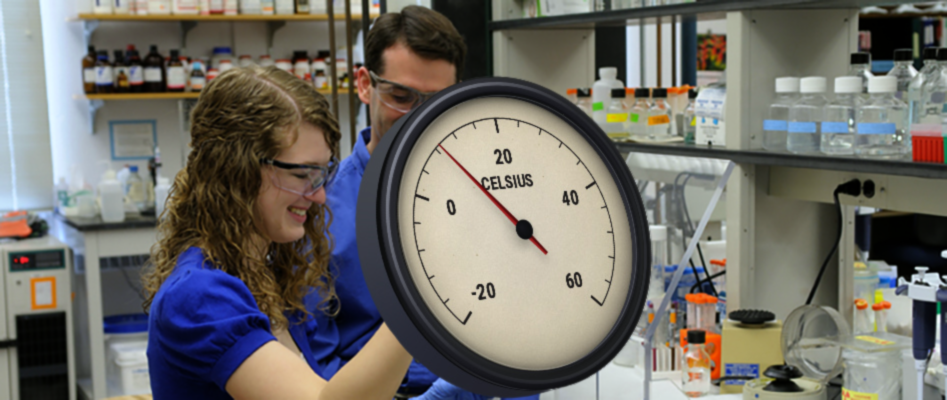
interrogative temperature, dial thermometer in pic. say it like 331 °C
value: 8 °C
